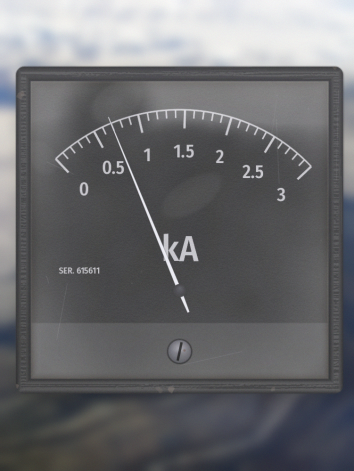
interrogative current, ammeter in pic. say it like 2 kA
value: 0.7 kA
